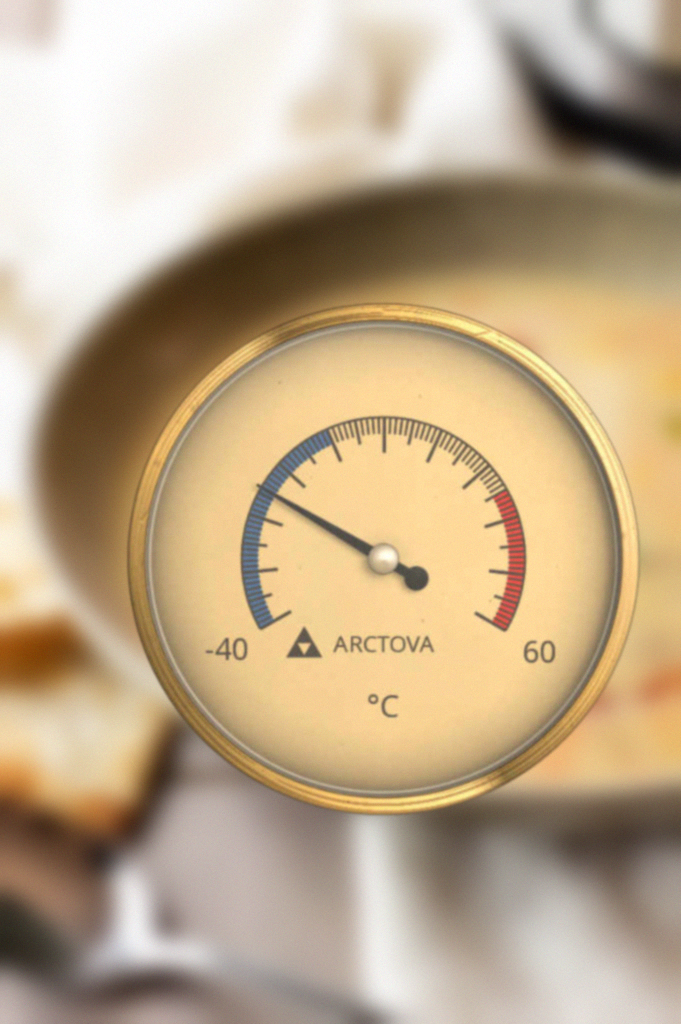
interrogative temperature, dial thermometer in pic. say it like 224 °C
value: -15 °C
